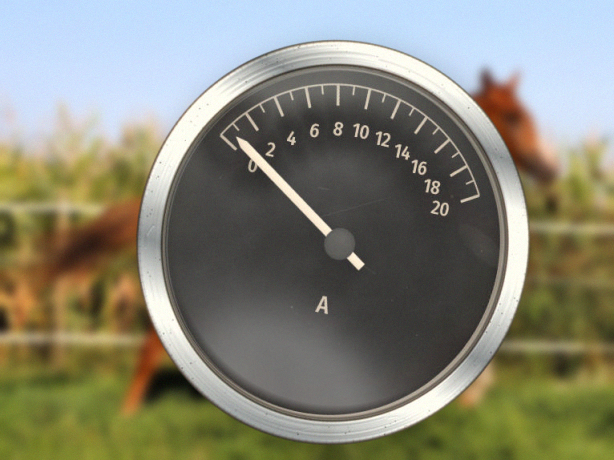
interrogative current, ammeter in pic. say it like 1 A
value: 0.5 A
